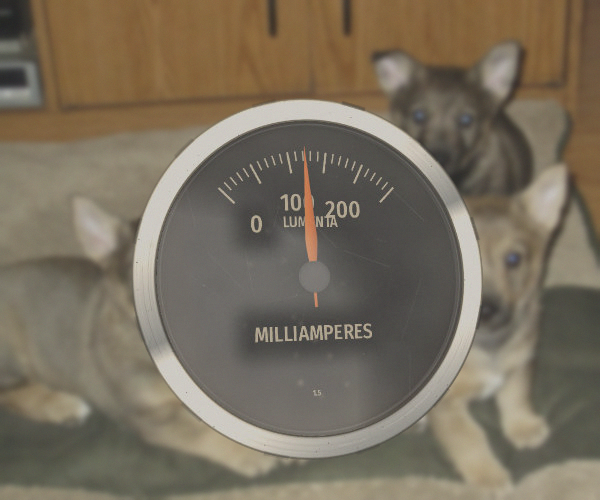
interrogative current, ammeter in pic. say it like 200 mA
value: 120 mA
